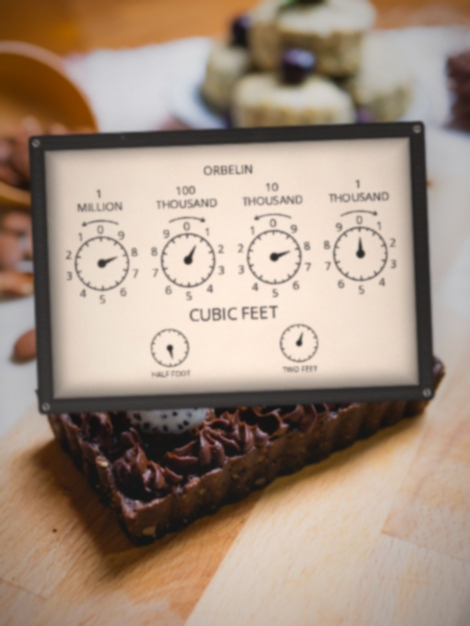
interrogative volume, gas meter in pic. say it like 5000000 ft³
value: 808000 ft³
